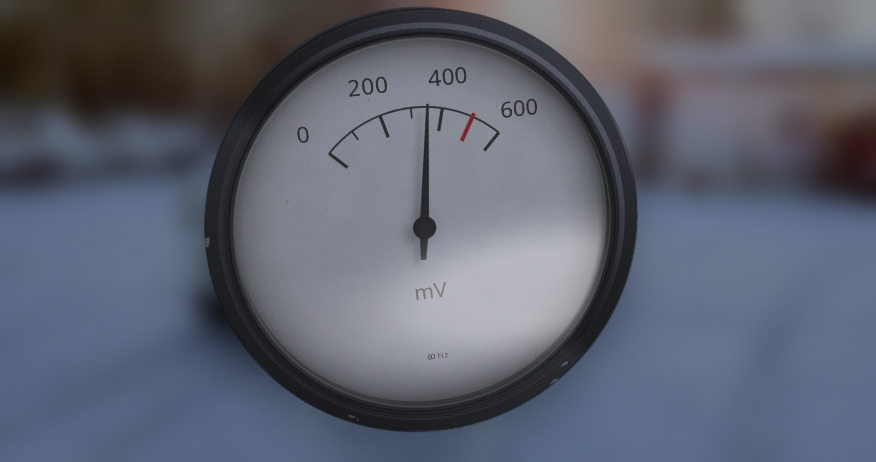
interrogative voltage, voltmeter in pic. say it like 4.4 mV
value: 350 mV
